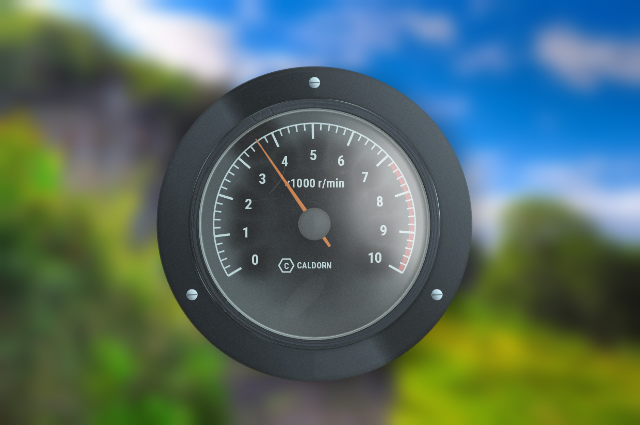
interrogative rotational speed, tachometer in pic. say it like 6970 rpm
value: 3600 rpm
